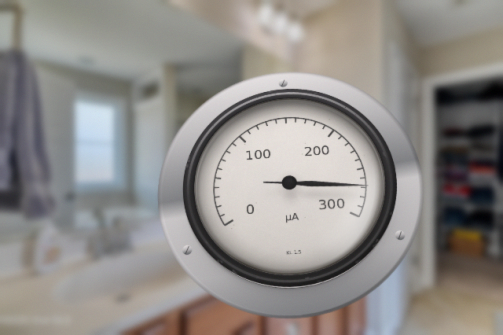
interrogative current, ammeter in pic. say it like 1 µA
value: 270 µA
